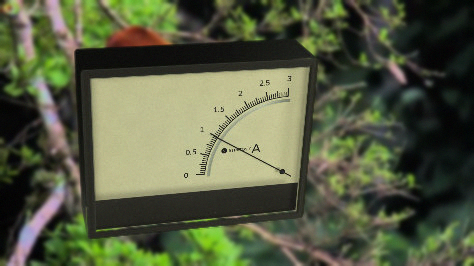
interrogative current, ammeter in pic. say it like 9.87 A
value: 1 A
